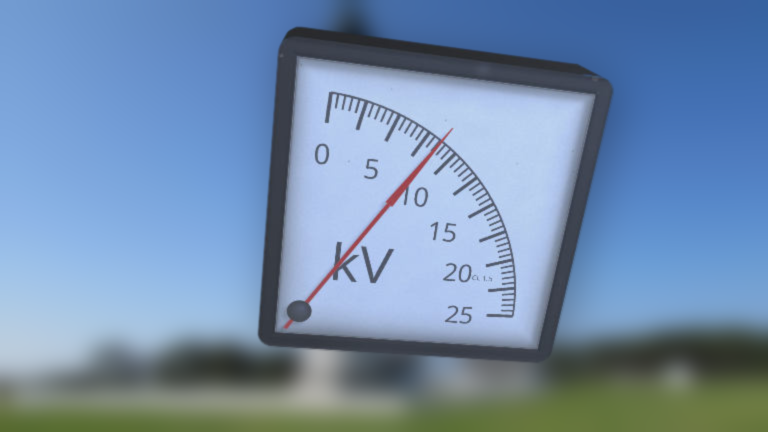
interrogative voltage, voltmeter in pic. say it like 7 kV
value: 8.5 kV
